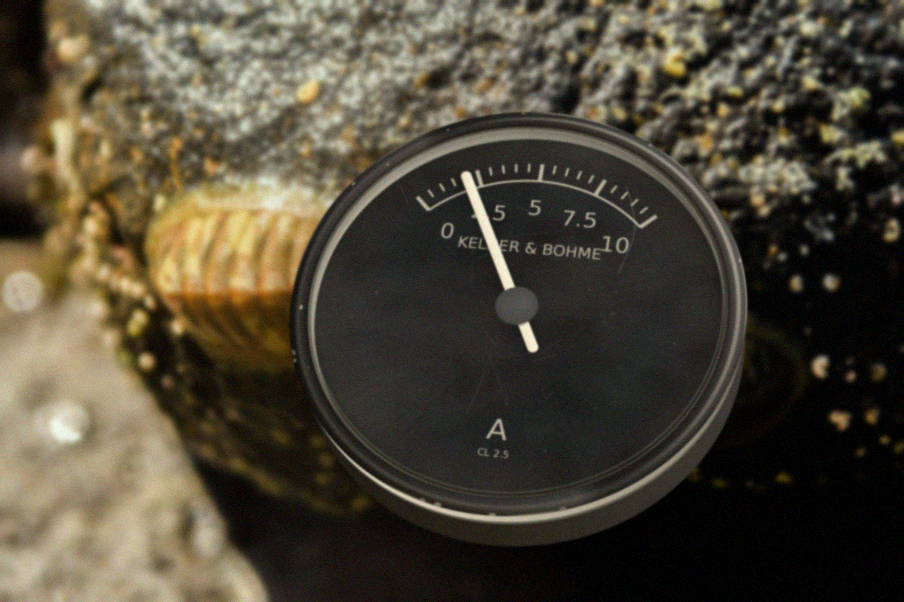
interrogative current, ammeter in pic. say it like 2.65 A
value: 2 A
